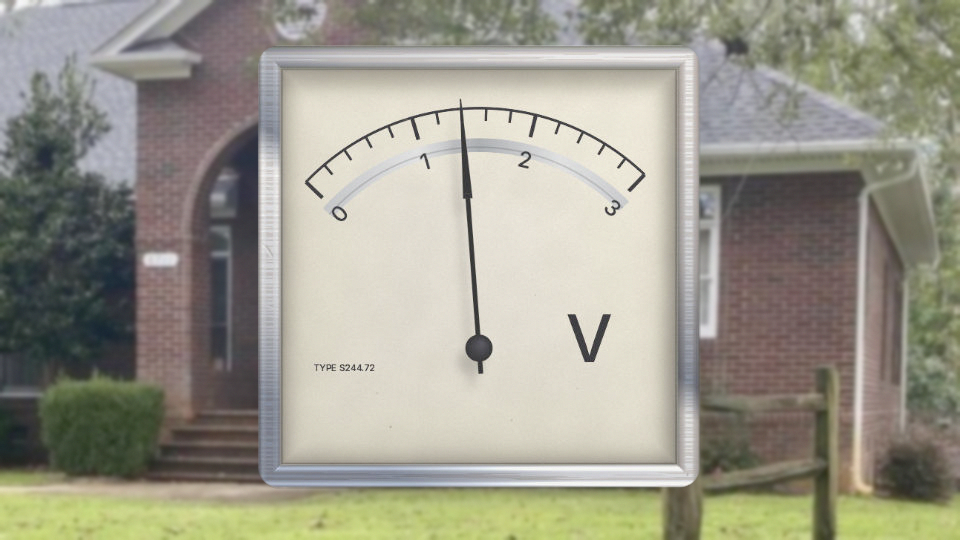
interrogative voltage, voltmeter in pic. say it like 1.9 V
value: 1.4 V
